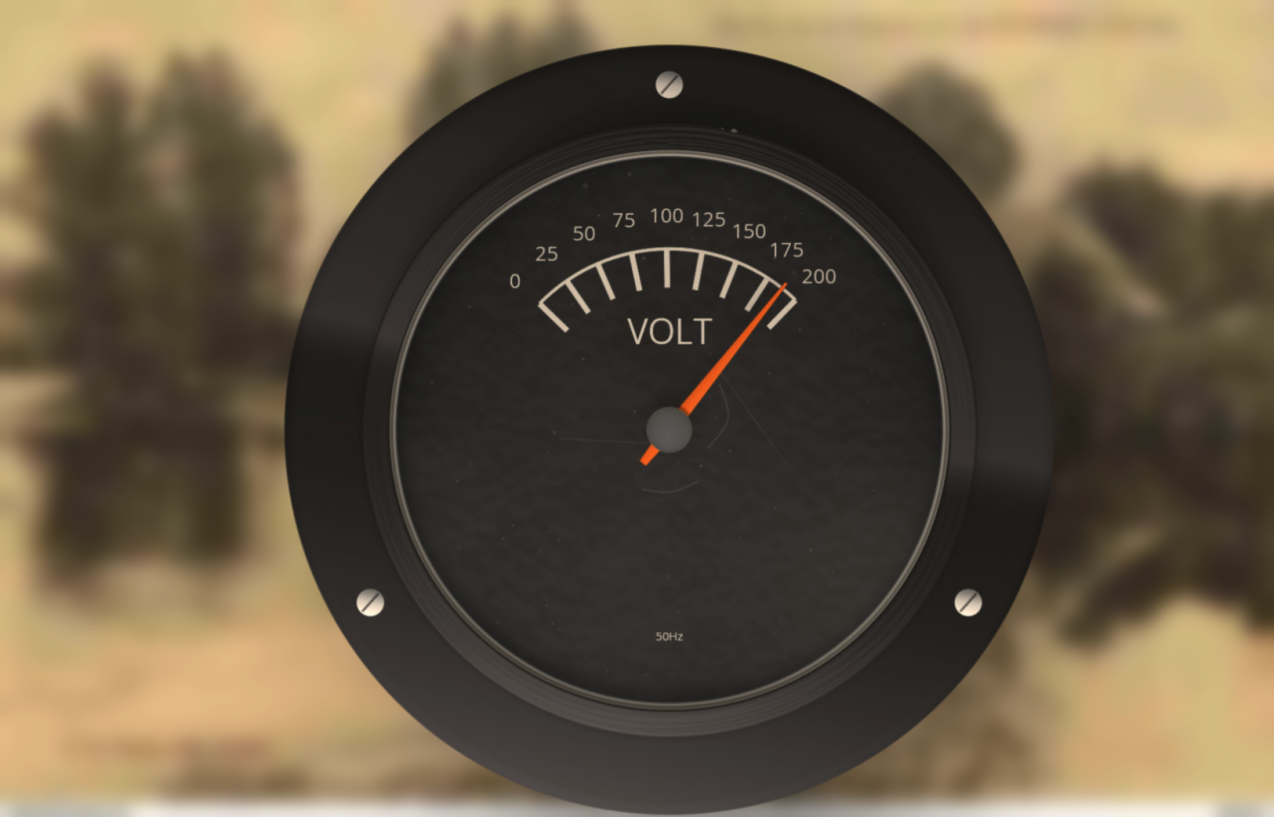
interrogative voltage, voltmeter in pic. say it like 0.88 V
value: 187.5 V
